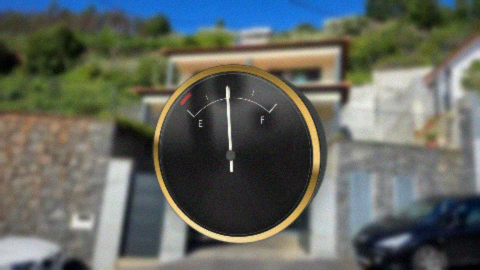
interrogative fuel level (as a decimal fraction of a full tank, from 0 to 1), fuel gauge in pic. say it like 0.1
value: 0.5
